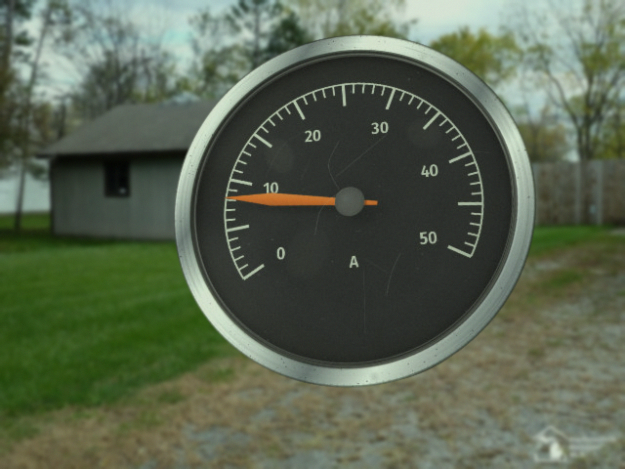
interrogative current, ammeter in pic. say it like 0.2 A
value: 8 A
